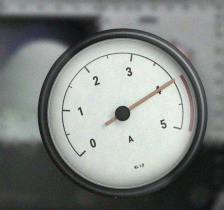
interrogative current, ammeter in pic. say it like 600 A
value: 4 A
